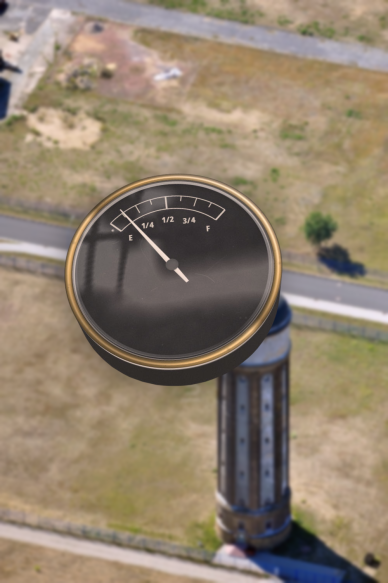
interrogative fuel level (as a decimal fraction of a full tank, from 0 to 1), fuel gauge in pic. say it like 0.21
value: 0.125
